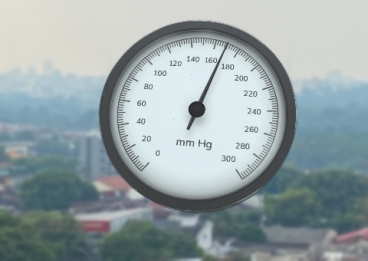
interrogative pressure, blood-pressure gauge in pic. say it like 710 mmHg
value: 170 mmHg
